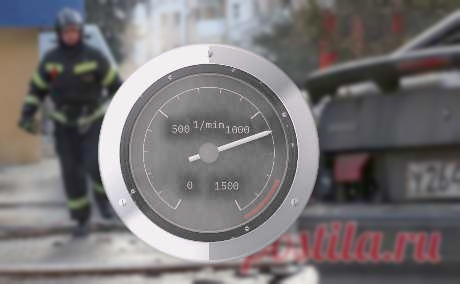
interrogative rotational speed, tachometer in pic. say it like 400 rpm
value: 1100 rpm
